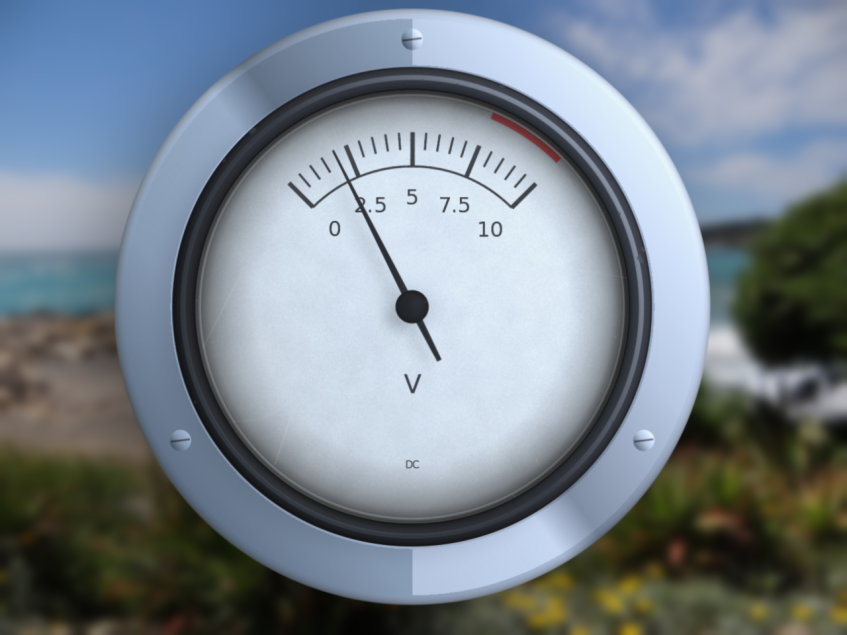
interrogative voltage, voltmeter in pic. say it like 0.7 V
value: 2 V
